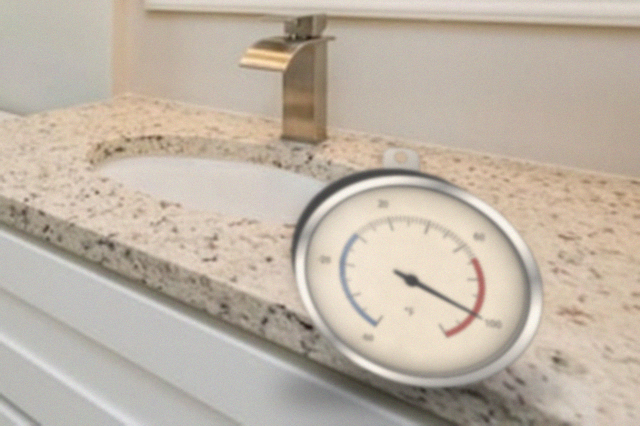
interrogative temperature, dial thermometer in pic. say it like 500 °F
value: 100 °F
